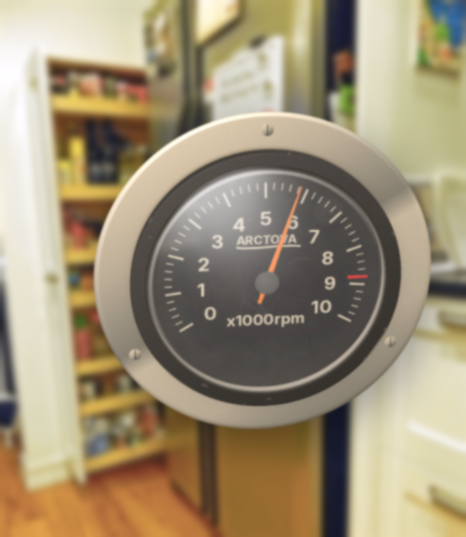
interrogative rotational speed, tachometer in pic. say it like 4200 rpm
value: 5800 rpm
